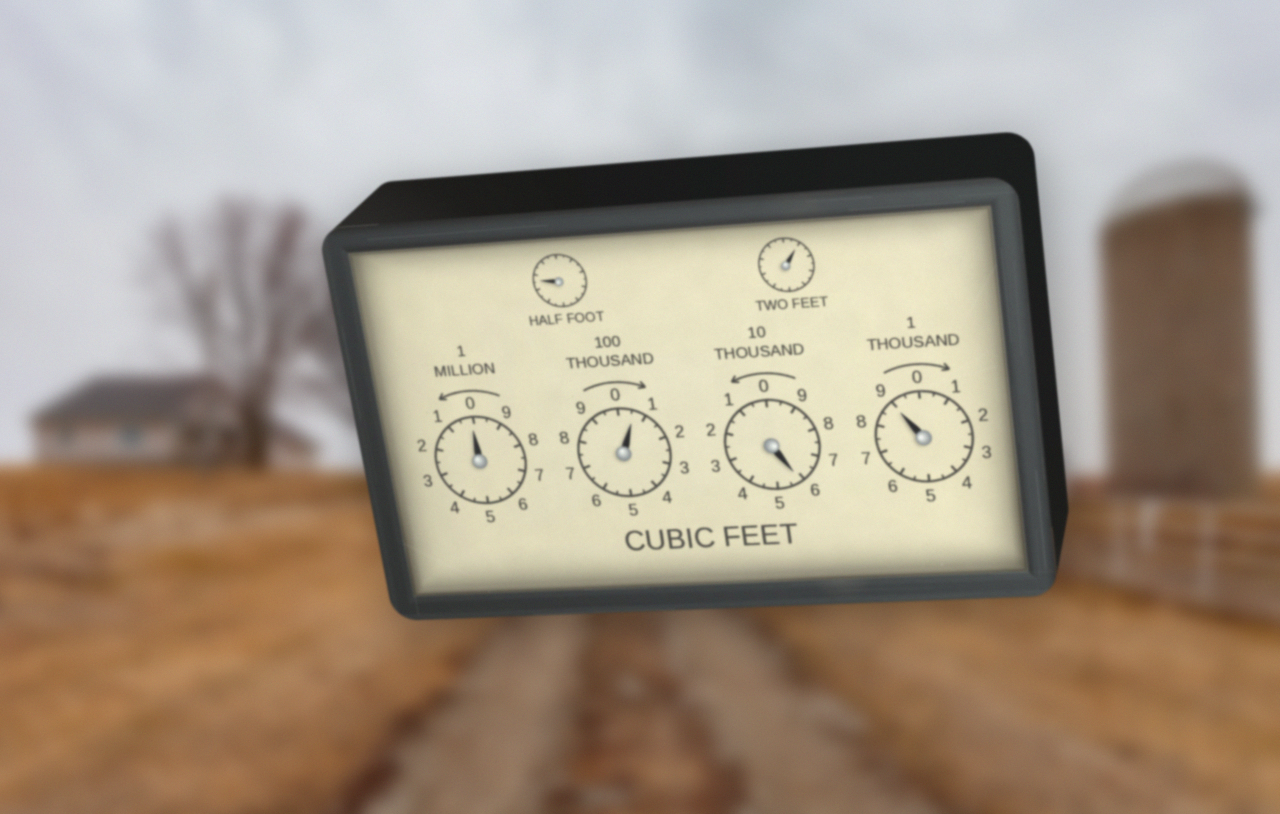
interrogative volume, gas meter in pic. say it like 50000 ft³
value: 5900 ft³
